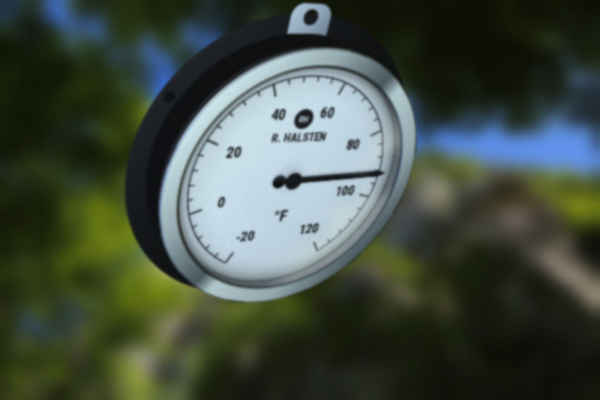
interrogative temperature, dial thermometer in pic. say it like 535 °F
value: 92 °F
